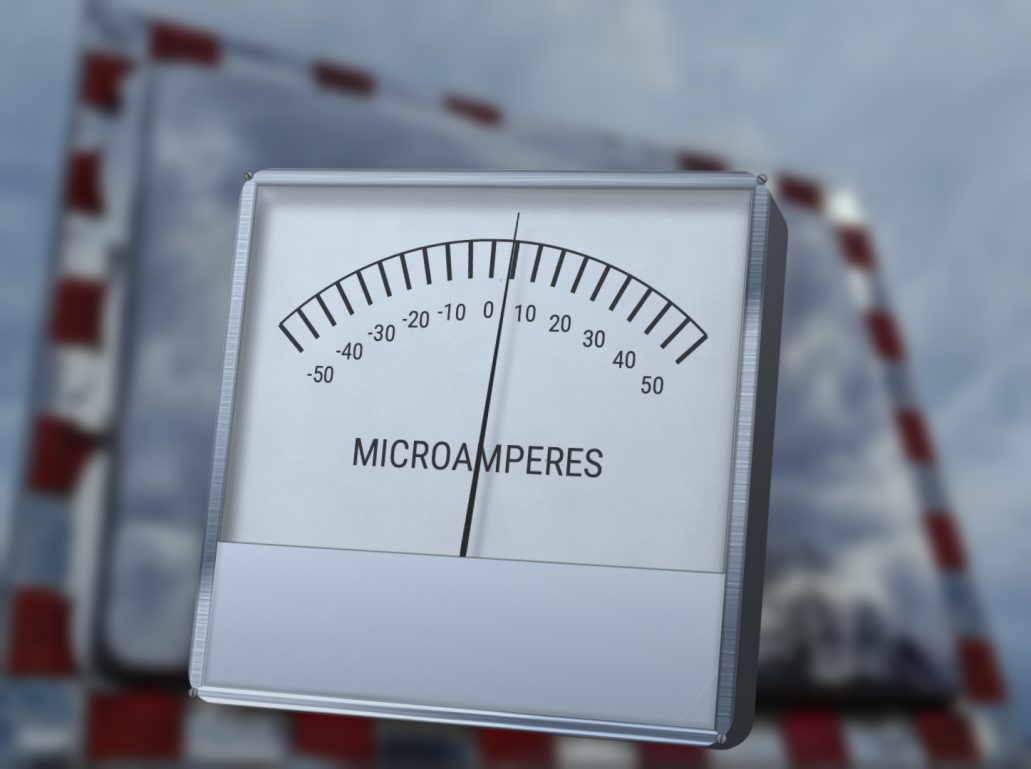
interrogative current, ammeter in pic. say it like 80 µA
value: 5 µA
